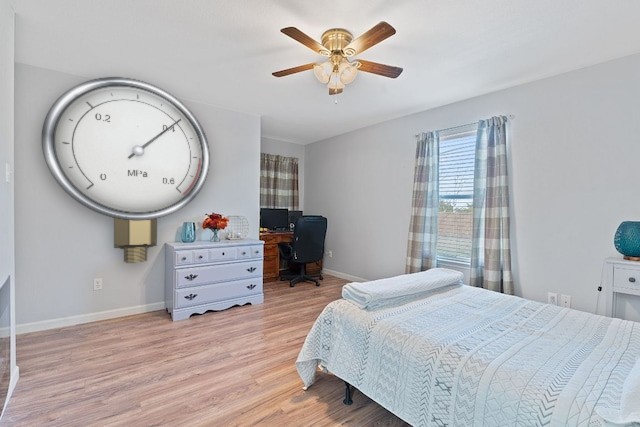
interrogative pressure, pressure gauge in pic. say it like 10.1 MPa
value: 0.4 MPa
